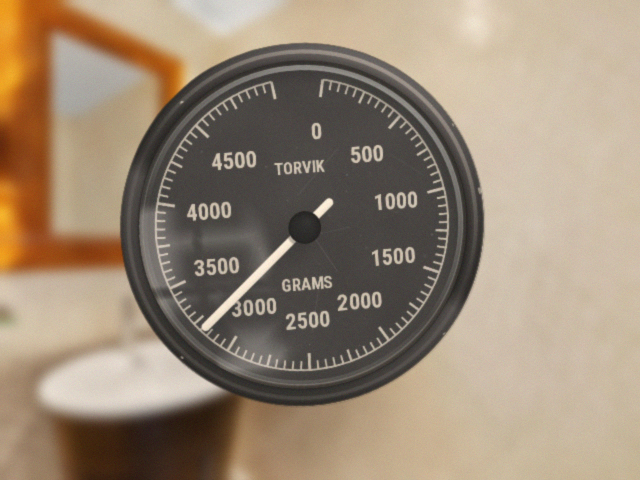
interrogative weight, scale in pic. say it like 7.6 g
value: 3200 g
